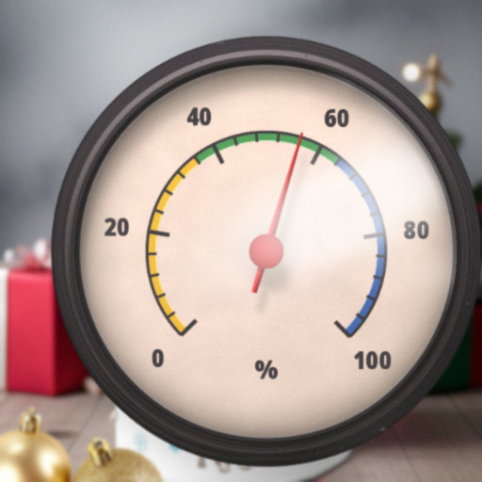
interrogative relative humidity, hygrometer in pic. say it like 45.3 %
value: 56 %
